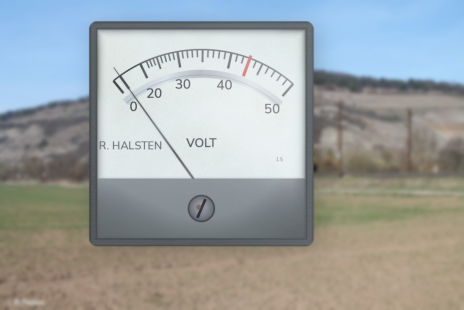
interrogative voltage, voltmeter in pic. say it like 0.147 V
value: 10 V
